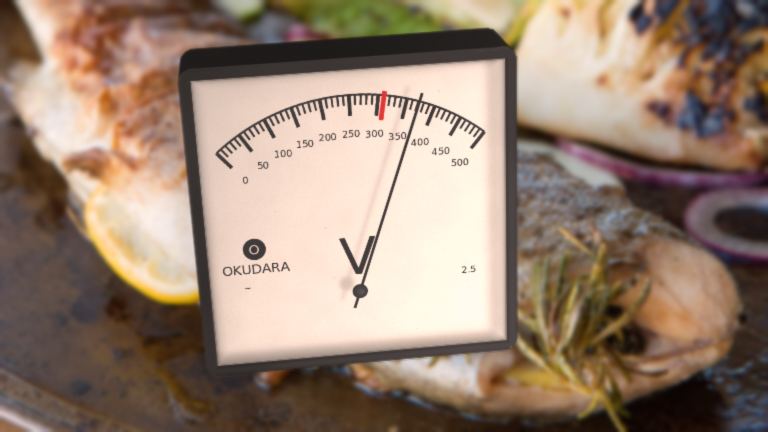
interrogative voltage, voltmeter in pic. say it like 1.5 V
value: 370 V
